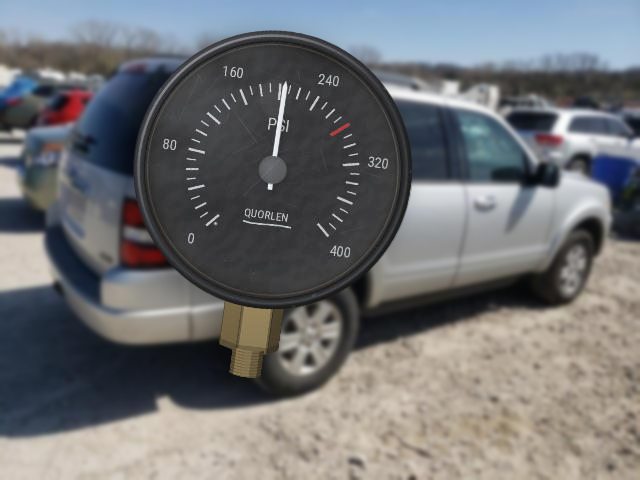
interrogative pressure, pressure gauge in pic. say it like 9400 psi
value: 205 psi
